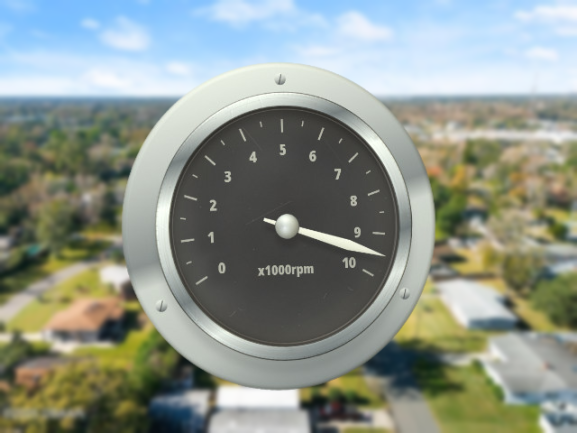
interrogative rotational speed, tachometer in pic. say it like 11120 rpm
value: 9500 rpm
